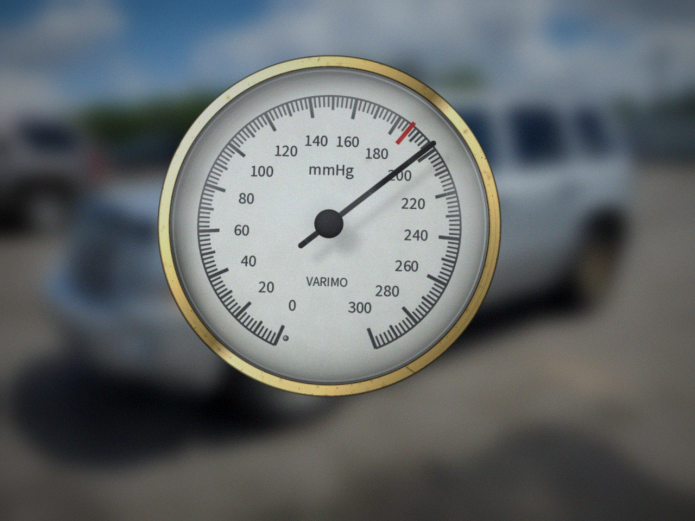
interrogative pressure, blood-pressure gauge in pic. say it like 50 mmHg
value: 198 mmHg
